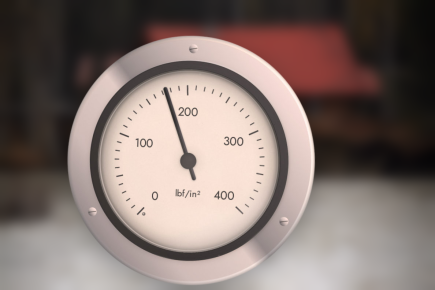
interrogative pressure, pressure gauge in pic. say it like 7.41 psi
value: 175 psi
